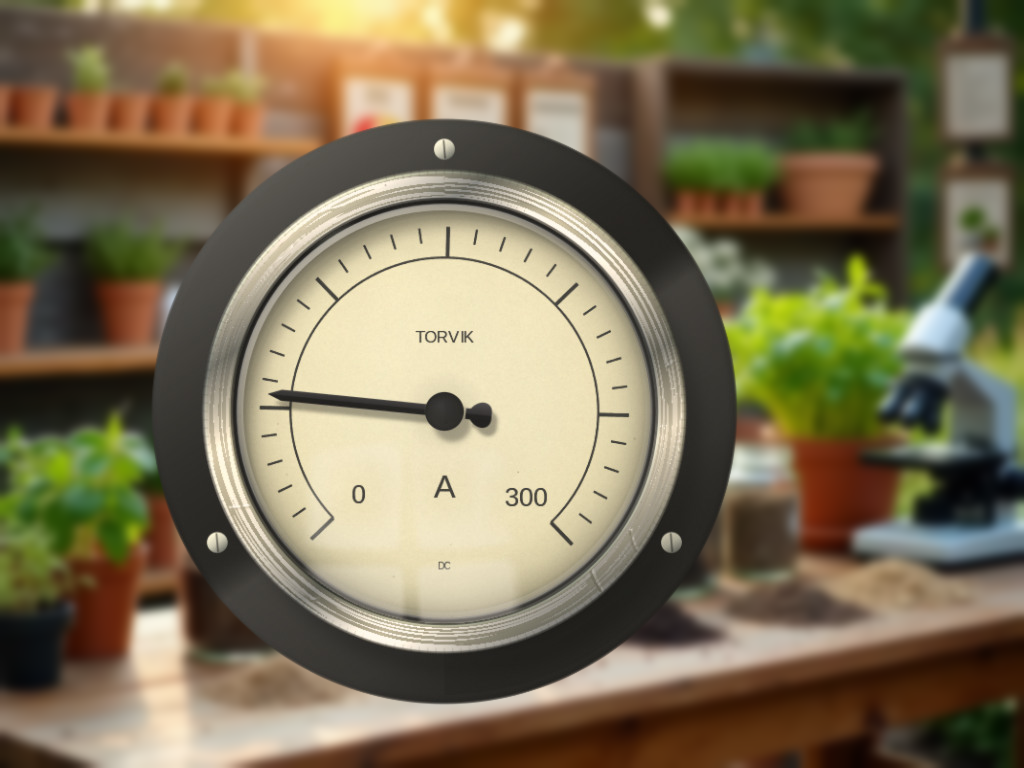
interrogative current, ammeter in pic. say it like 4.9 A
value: 55 A
